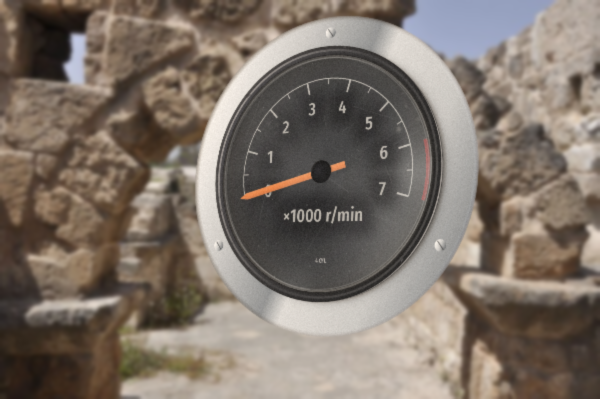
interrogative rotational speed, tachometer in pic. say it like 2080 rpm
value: 0 rpm
